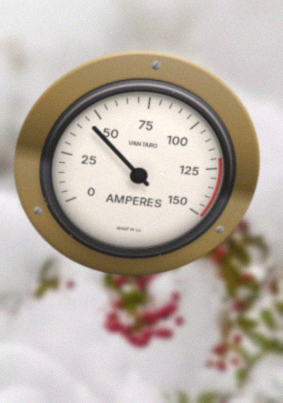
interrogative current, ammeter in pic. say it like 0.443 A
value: 45 A
